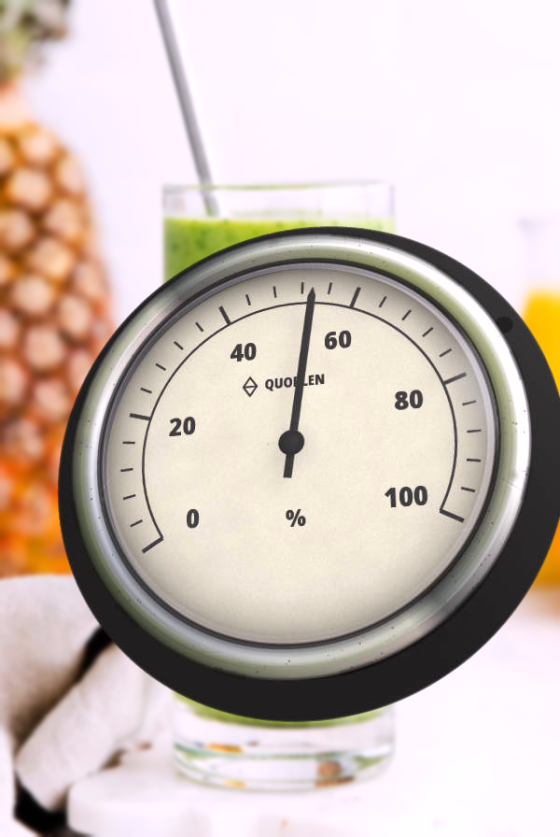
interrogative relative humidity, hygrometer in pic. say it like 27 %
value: 54 %
